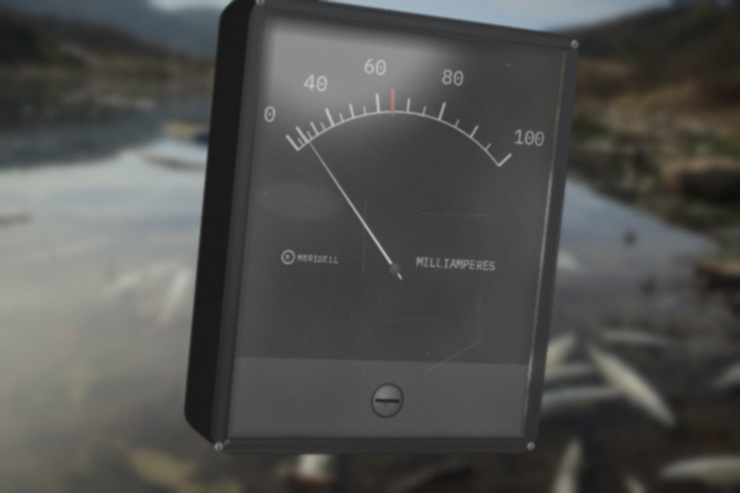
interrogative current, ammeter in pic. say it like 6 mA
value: 20 mA
